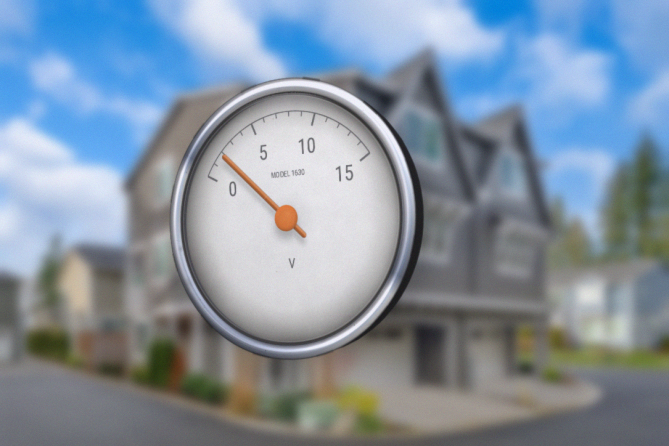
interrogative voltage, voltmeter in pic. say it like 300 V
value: 2 V
